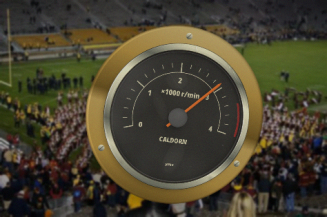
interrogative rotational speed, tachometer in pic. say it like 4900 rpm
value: 2900 rpm
